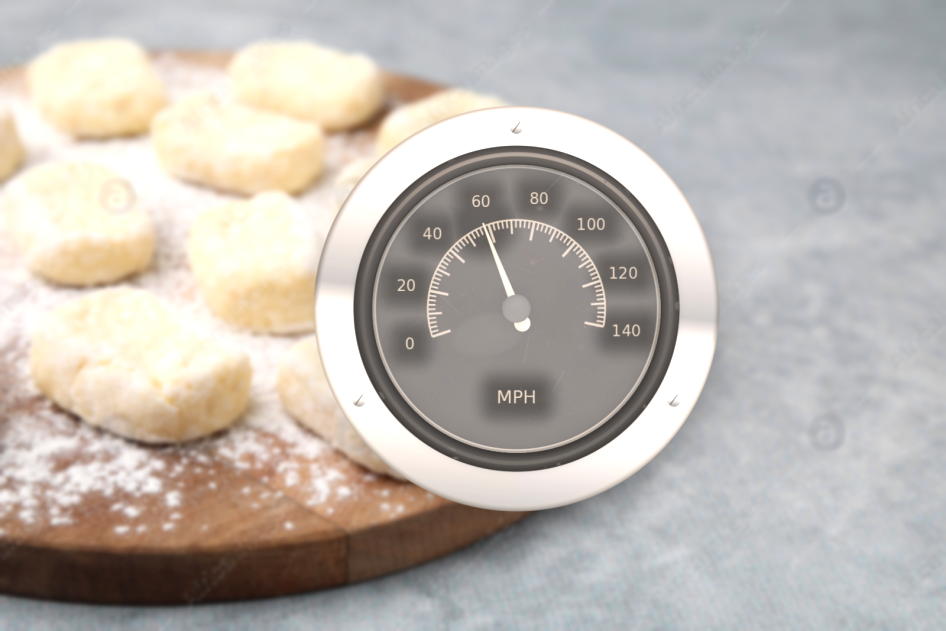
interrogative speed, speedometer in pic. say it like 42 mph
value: 58 mph
